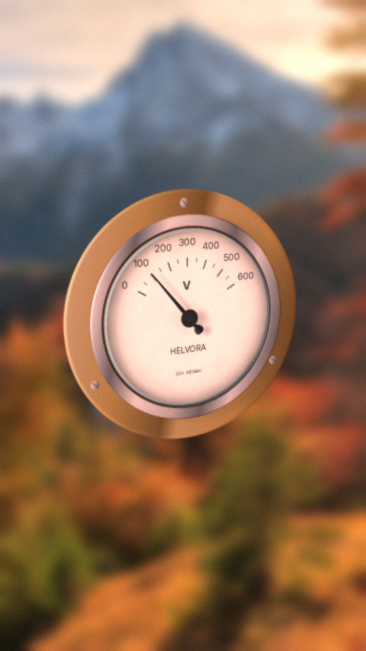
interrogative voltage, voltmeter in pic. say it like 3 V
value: 100 V
